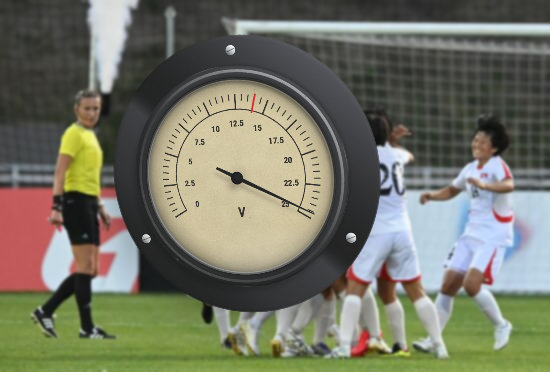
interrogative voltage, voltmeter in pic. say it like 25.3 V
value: 24.5 V
